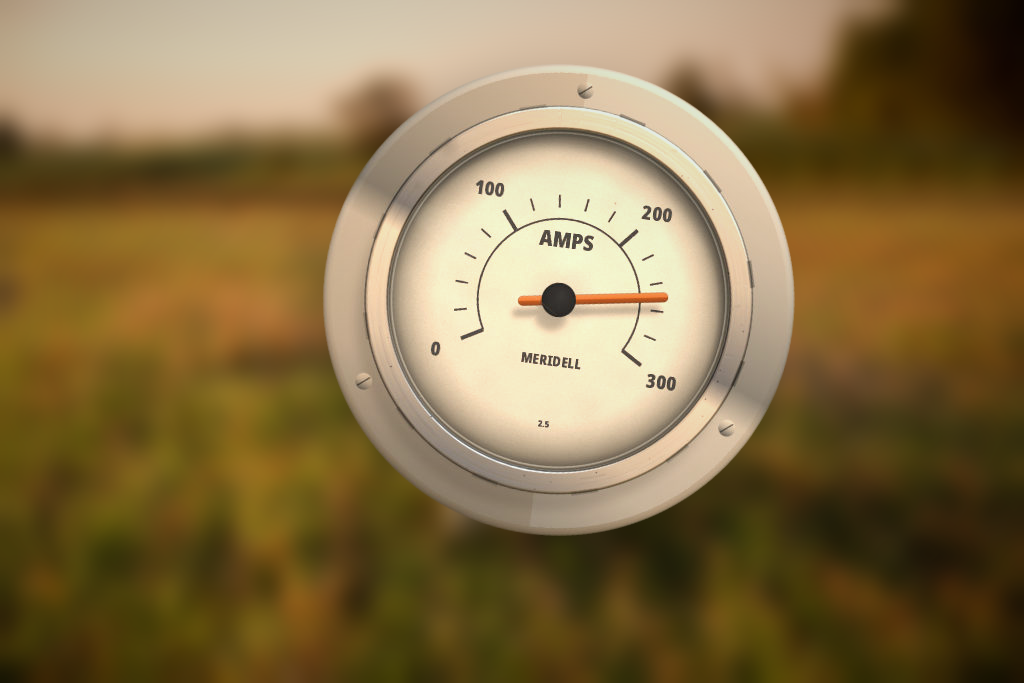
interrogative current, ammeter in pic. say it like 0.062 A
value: 250 A
